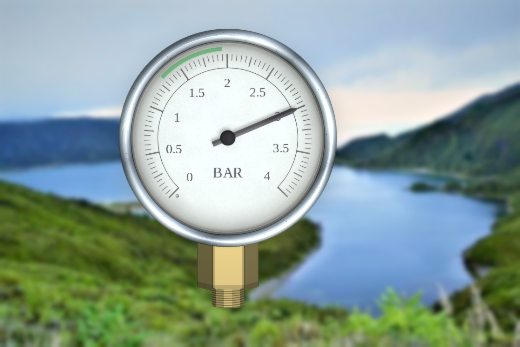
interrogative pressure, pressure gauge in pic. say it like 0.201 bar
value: 3 bar
